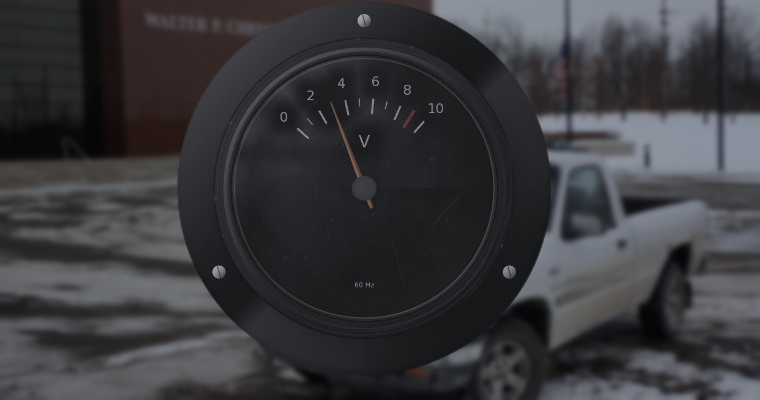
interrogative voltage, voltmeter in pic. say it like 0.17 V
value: 3 V
